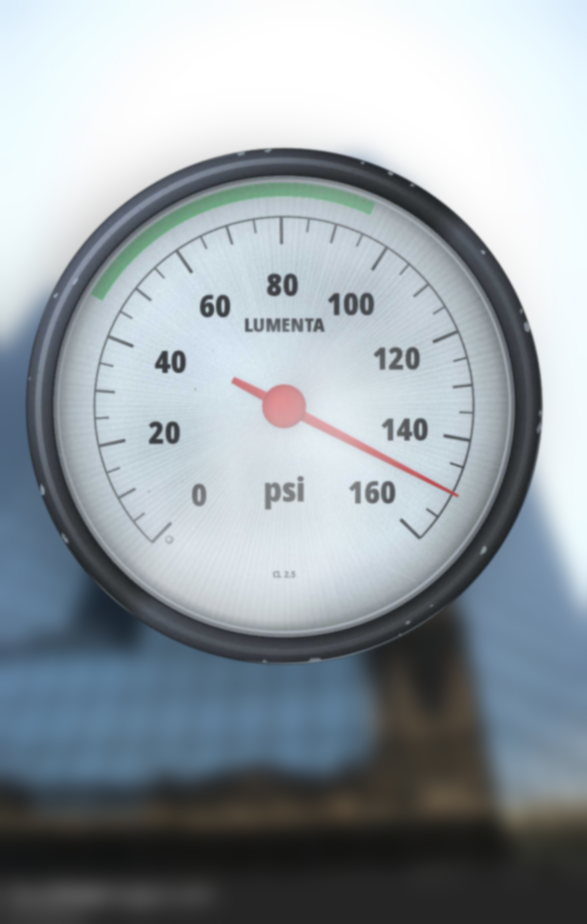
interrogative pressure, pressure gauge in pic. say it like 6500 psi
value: 150 psi
